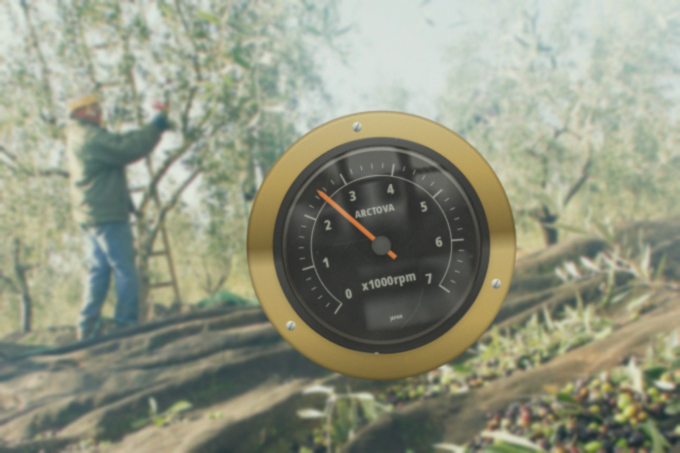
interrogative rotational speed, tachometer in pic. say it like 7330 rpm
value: 2500 rpm
